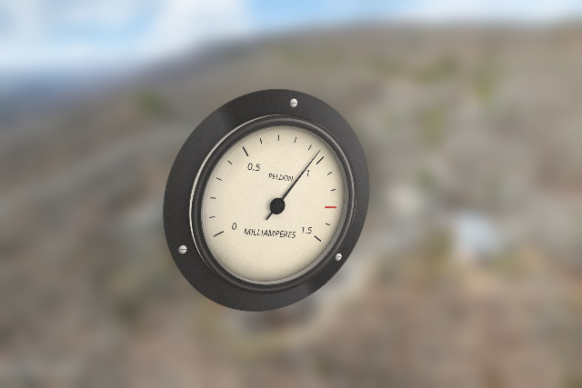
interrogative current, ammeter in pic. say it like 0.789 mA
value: 0.95 mA
